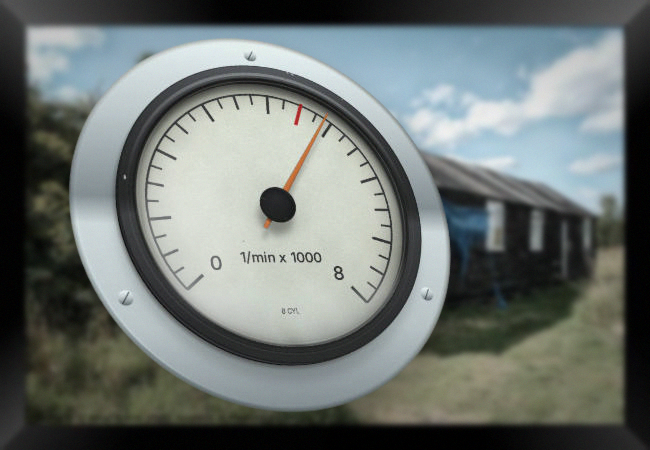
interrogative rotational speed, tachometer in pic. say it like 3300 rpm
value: 4875 rpm
